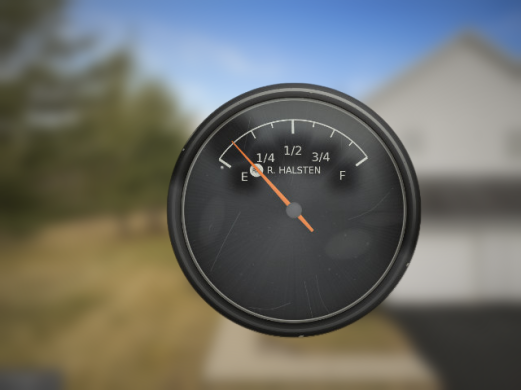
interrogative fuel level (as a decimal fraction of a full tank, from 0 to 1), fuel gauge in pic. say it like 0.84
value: 0.125
